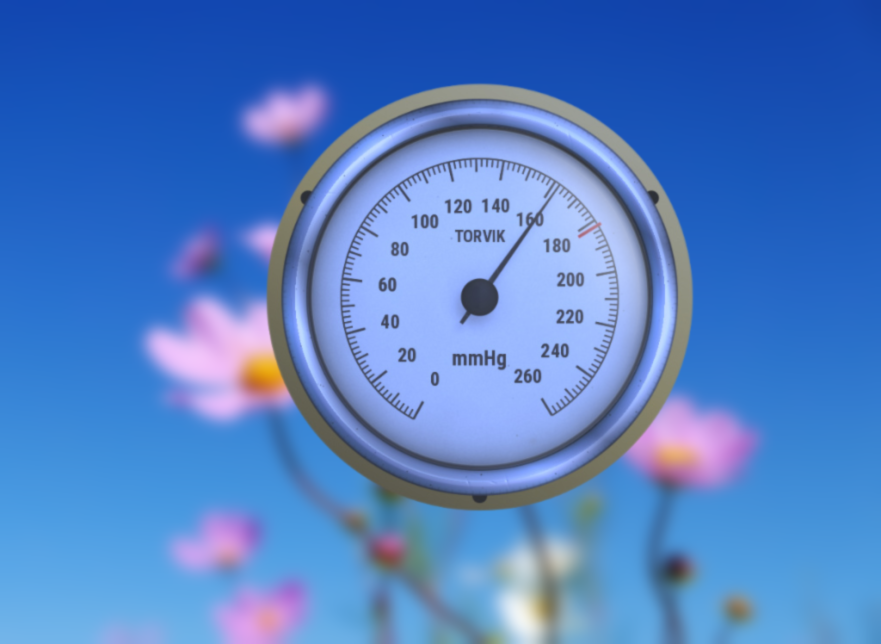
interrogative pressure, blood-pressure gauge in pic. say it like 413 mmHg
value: 162 mmHg
